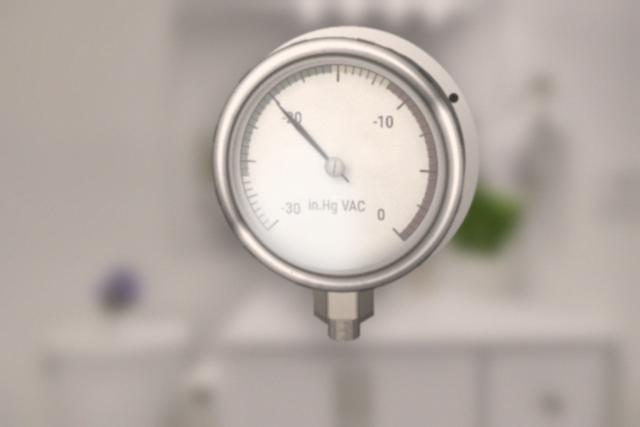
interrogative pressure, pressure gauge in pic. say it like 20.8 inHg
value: -20 inHg
